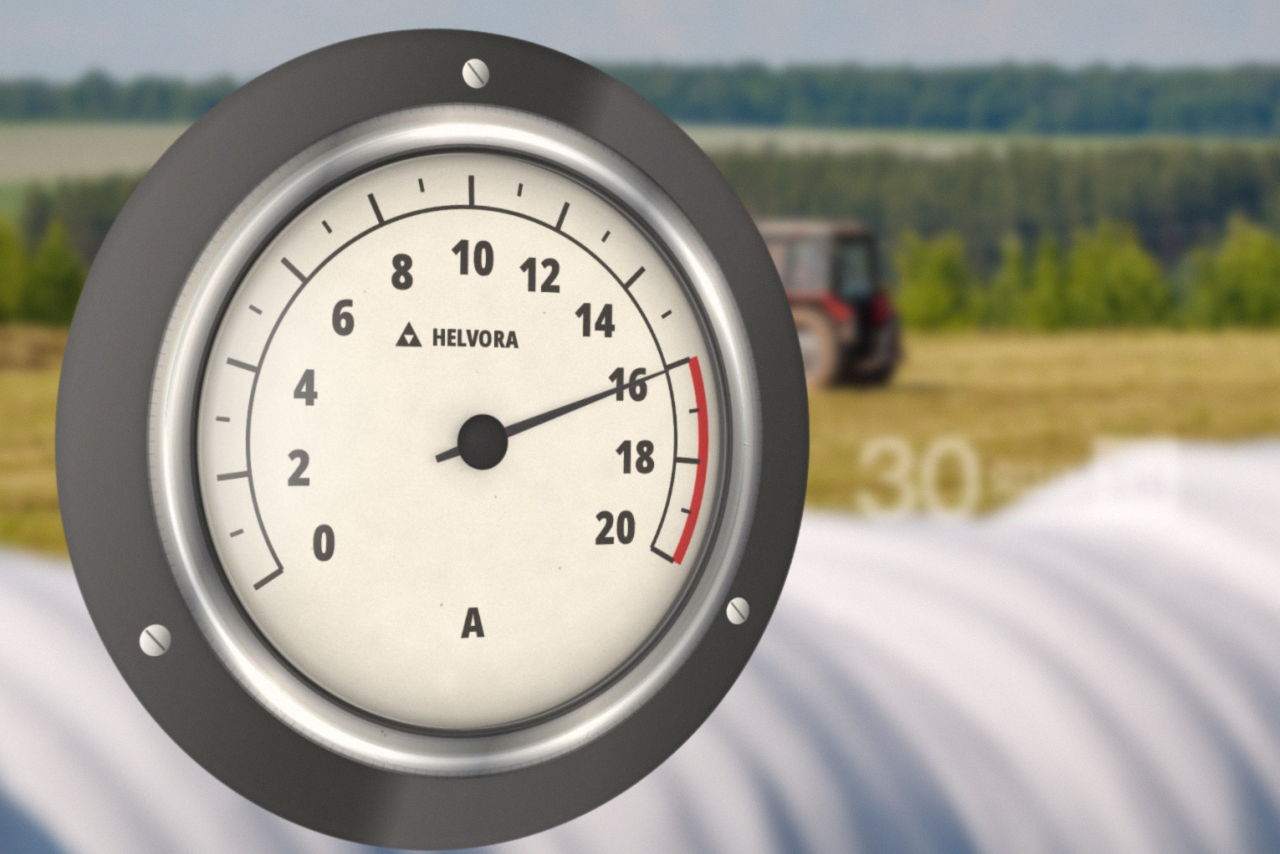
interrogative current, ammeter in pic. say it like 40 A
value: 16 A
